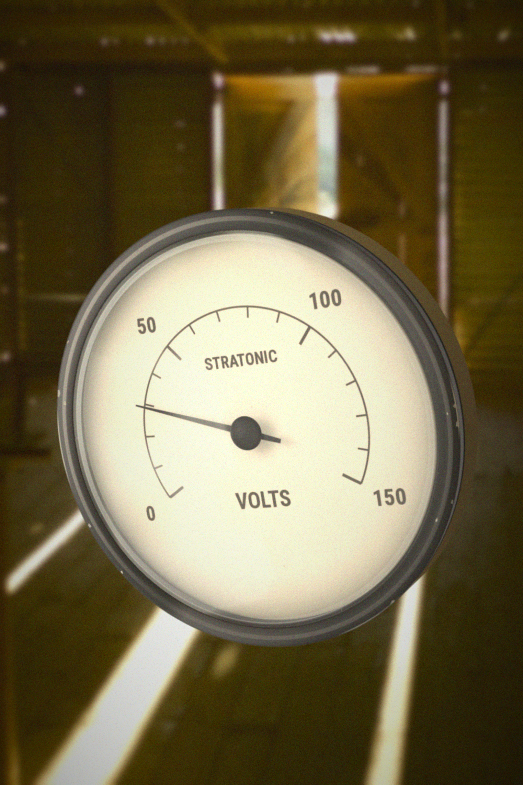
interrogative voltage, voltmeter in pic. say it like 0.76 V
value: 30 V
